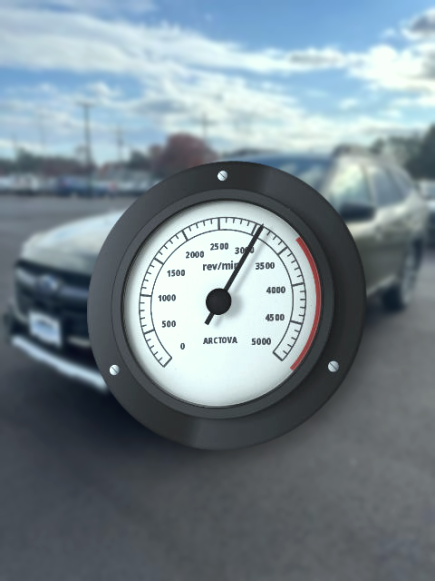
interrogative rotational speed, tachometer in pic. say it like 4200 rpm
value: 3100 rpm
